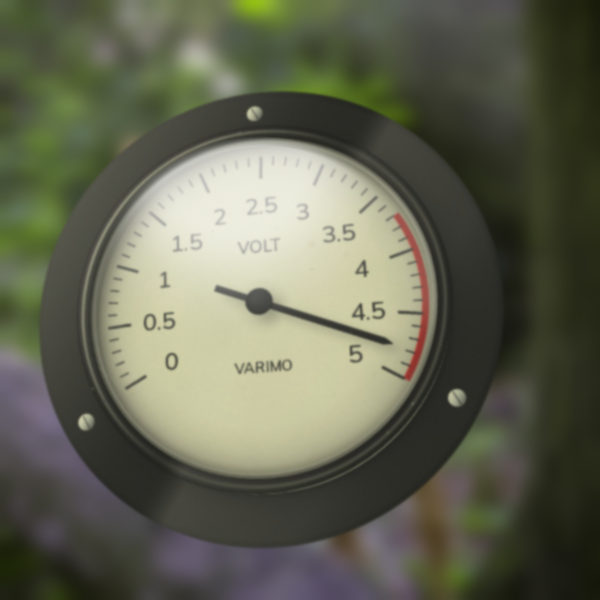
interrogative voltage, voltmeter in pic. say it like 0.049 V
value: 4.8 V
